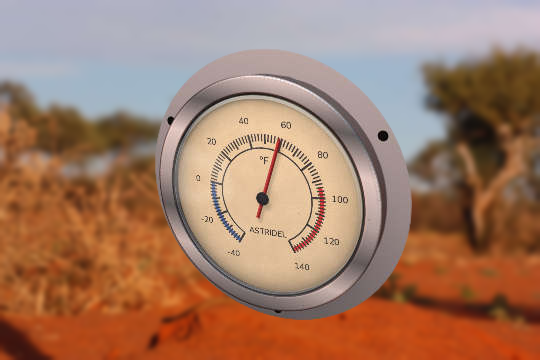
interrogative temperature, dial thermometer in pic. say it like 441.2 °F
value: 60 °F
